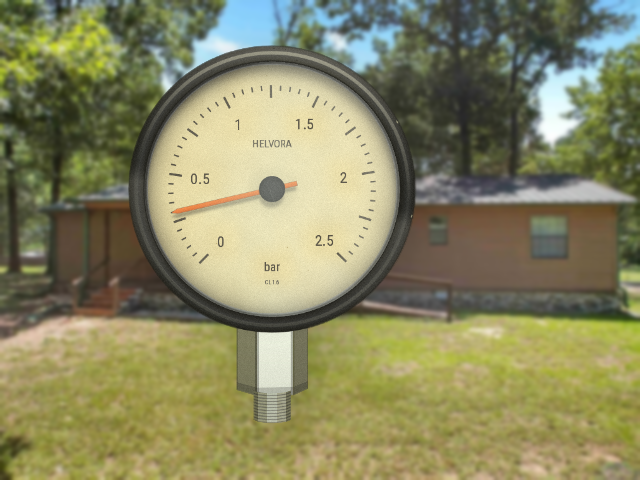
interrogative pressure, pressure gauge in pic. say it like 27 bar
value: 0.3 bar
